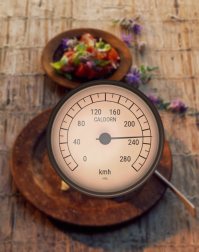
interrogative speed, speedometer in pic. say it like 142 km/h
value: 230 km/h
